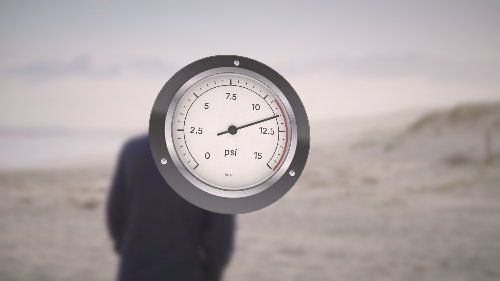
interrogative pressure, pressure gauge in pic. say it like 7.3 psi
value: 11.5 psi
